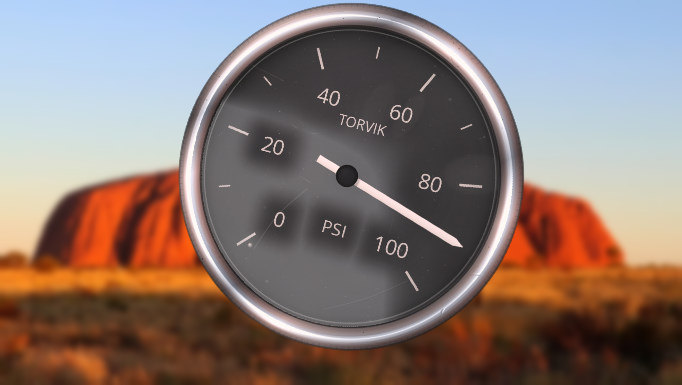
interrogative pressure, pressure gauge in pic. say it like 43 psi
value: 90 psi
